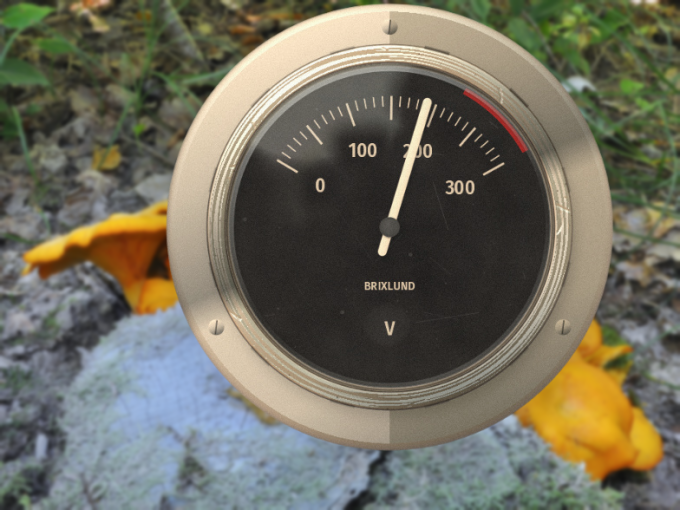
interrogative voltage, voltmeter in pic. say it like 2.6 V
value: 190 V
